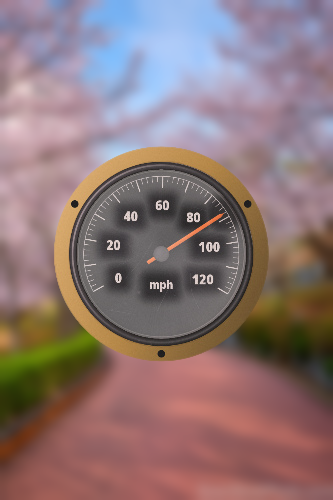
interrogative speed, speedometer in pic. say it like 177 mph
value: 88 mph
